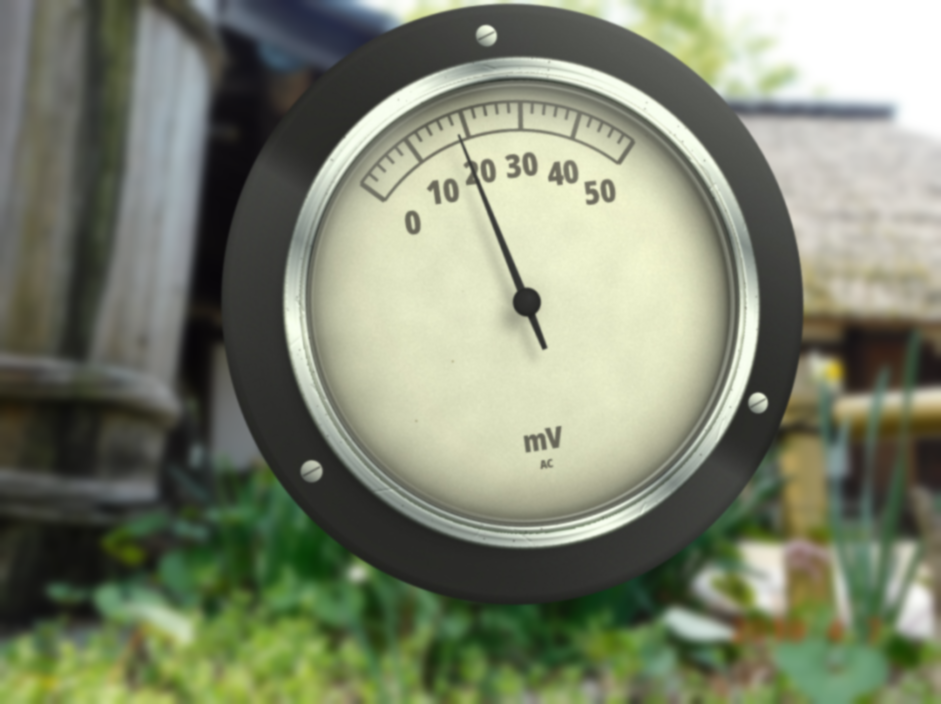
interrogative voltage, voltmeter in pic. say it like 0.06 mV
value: 18 mV
